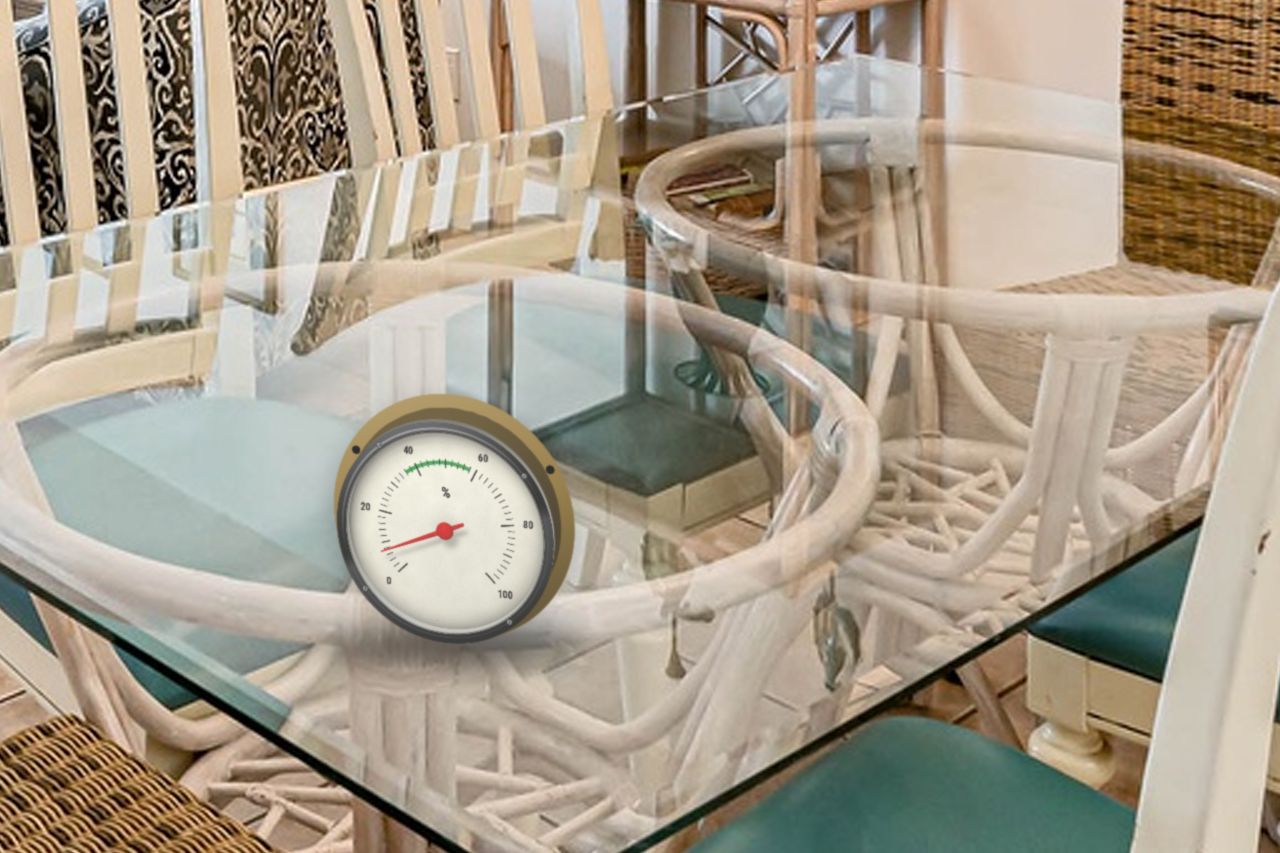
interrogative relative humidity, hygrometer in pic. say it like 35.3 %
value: 8 %
